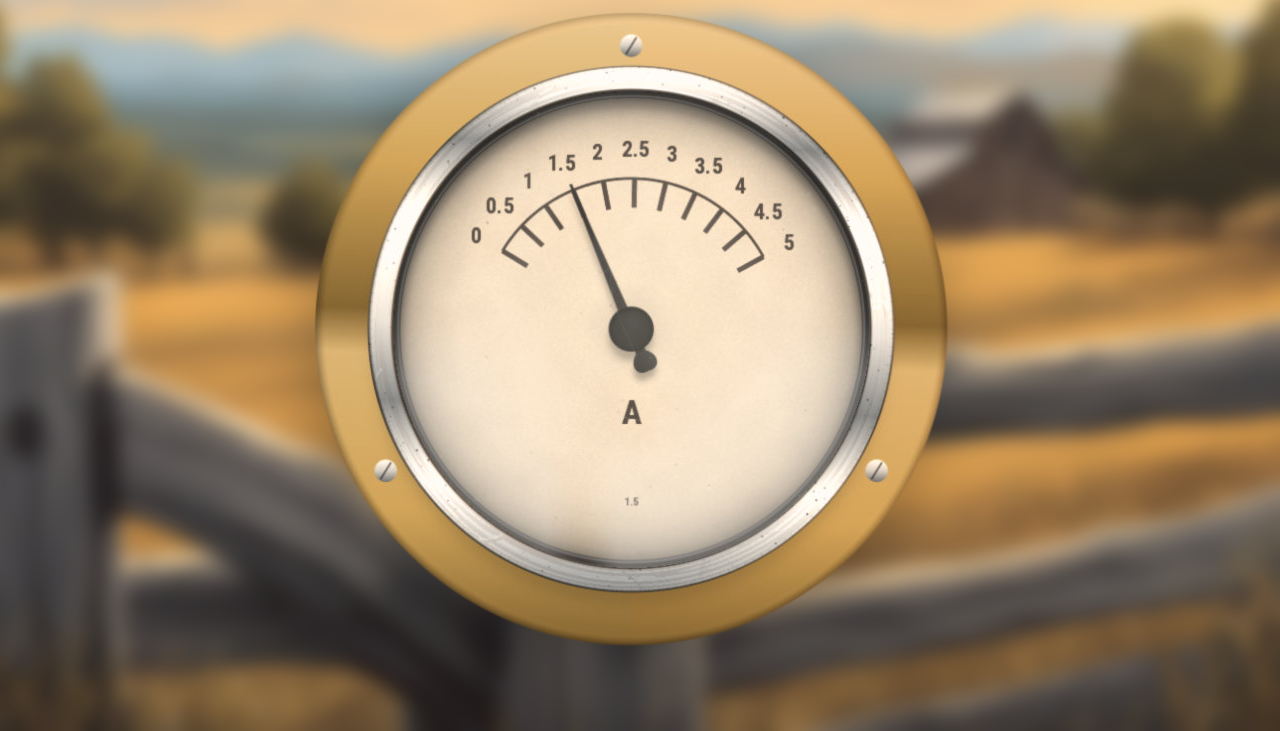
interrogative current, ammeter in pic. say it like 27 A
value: 1.5 A
